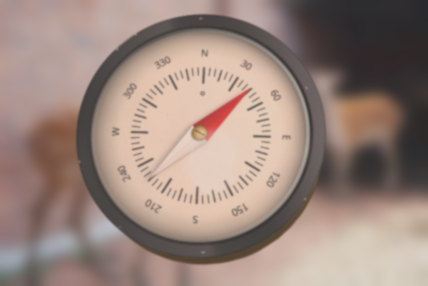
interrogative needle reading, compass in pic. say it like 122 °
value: 45 °
